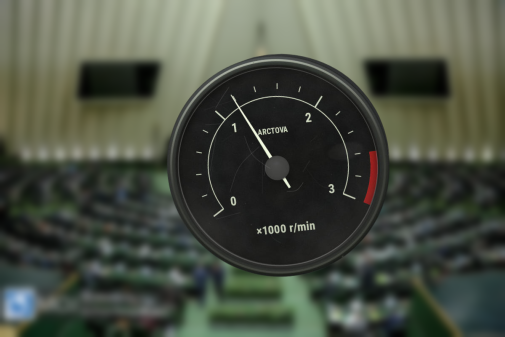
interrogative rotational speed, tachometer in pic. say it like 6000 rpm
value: 1200 rpm
